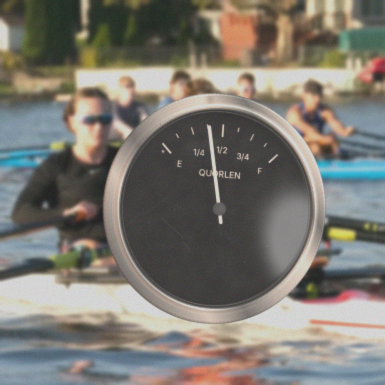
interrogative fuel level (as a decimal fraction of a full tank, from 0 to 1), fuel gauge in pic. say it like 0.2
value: 0.375
